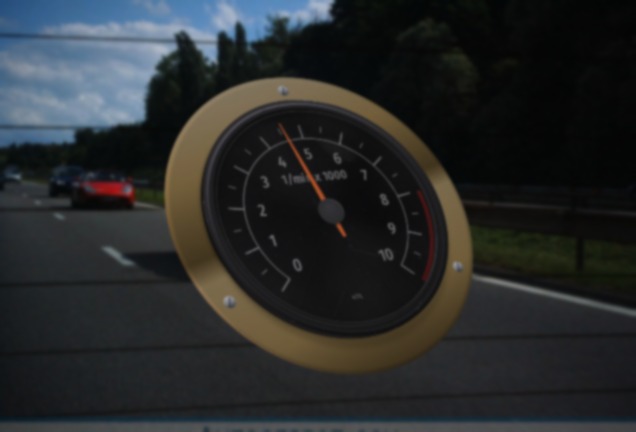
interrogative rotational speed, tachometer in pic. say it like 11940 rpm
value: 4500 rpm
